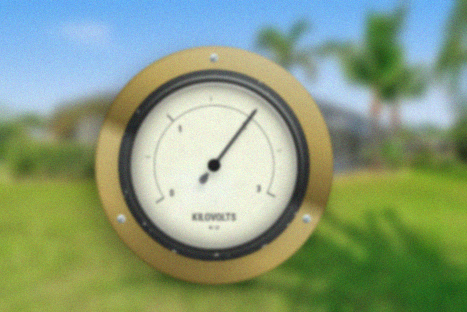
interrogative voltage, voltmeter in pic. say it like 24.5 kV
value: 2 kV
